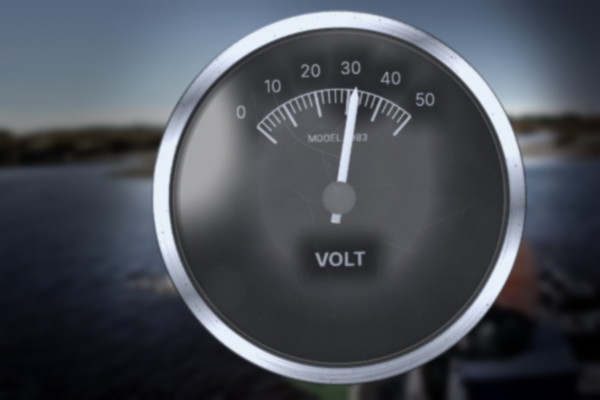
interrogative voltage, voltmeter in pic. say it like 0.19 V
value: 32 V
